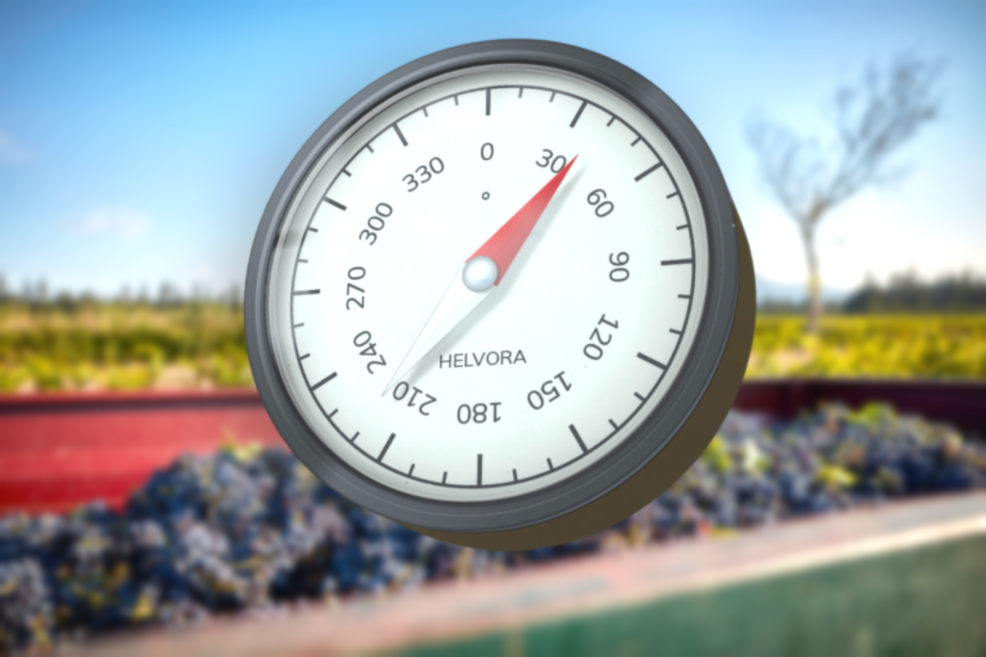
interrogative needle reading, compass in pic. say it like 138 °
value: 40 °
